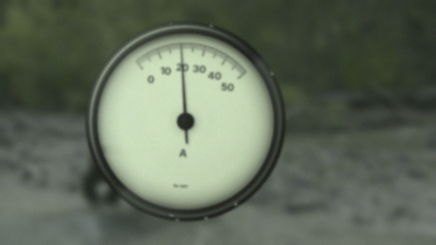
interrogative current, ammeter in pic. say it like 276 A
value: 20 A
